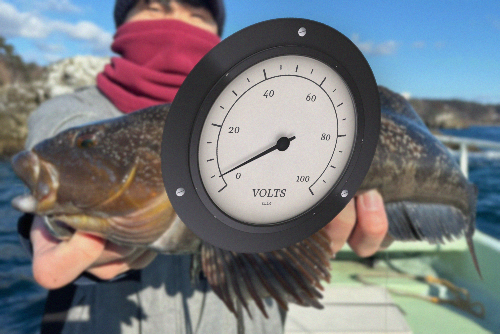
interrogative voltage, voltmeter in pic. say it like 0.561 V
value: 5 V
